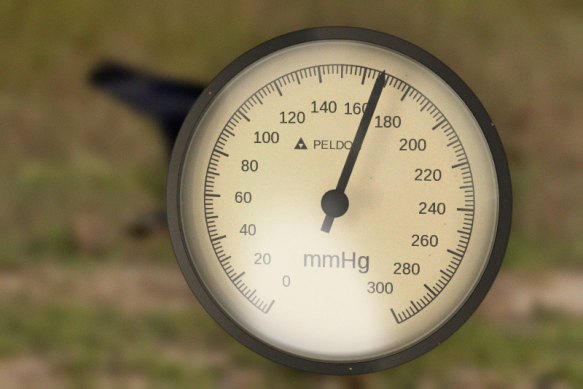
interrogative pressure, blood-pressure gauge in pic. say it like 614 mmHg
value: 168 mmHg
